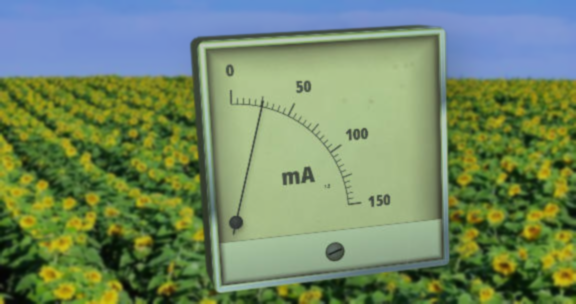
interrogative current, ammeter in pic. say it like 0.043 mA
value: 25 mA
